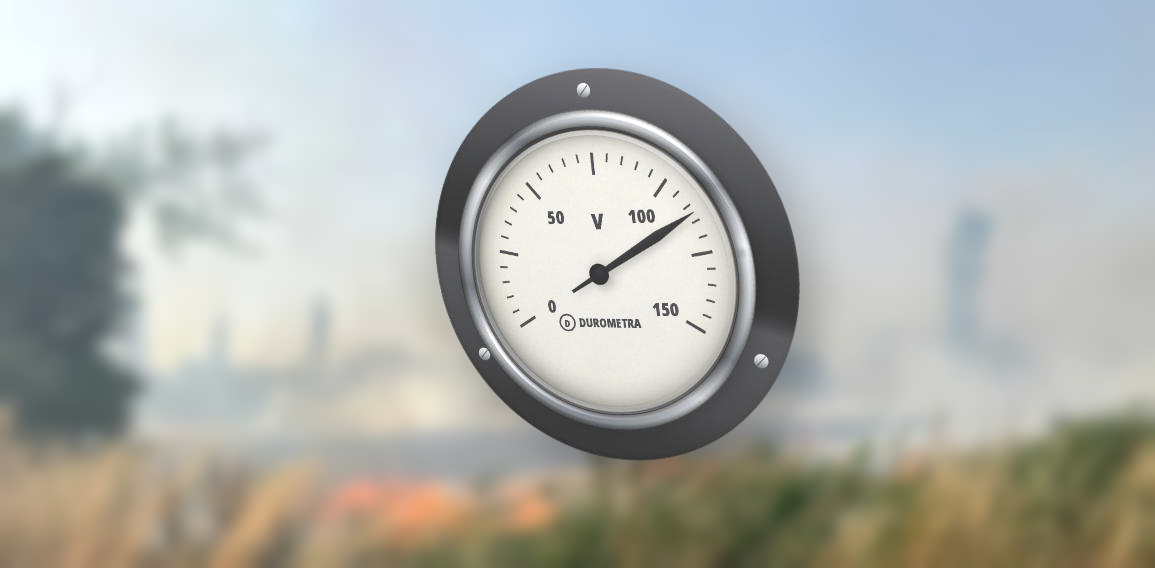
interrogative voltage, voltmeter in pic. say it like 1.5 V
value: 112.5 V
